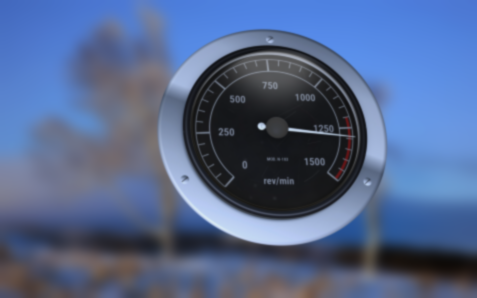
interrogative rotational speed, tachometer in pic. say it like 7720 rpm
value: 1300 rpm
